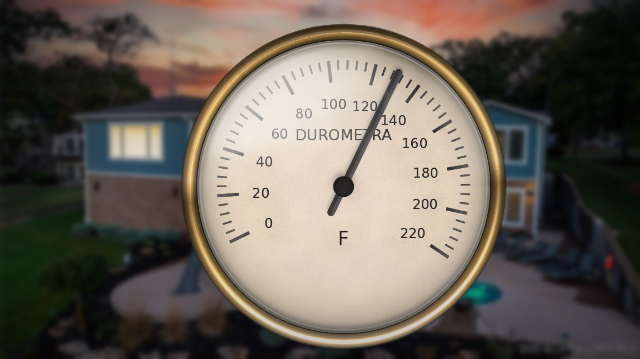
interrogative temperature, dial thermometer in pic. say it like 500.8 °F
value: 130 °F
